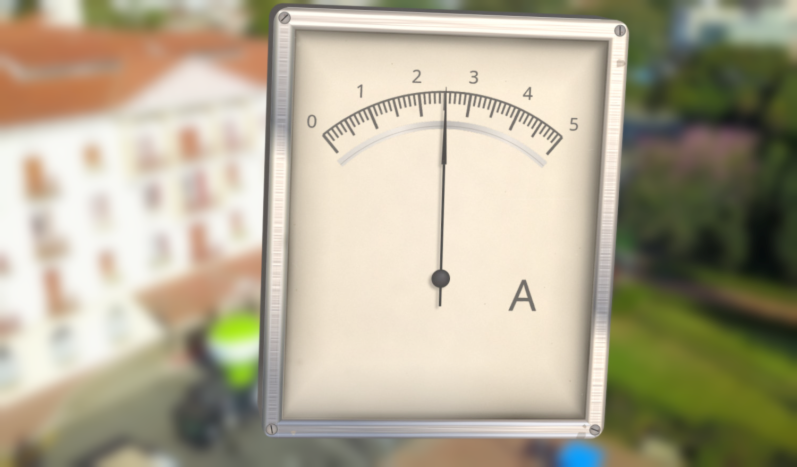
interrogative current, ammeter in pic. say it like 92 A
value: 2.5 A
